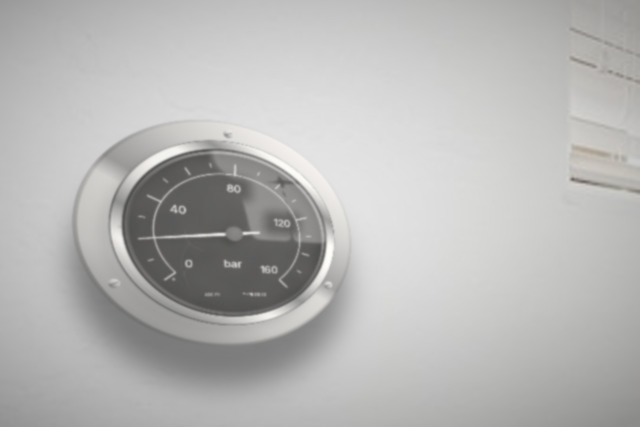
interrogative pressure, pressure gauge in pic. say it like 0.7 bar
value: 20 bar
